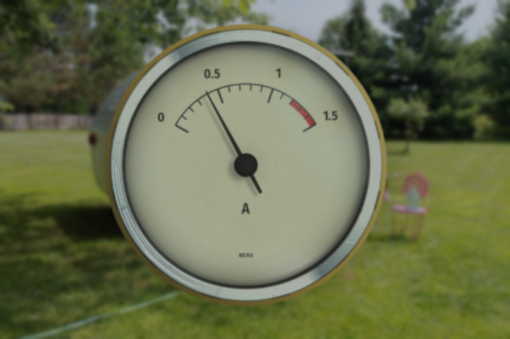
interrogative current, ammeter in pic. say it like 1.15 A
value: 0.4 A
